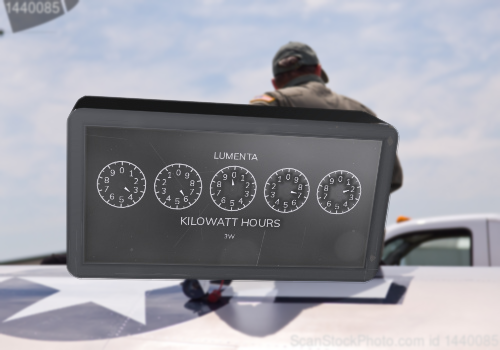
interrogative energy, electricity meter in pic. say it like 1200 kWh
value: 35972 kWh
